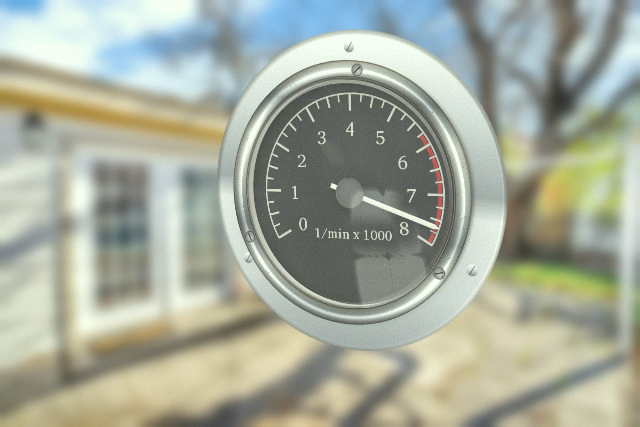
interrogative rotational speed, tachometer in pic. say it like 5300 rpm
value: 7625 rpm
